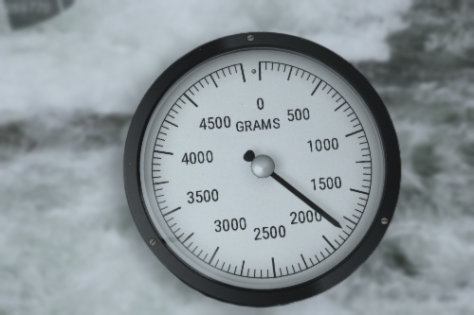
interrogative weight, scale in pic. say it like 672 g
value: 1850 g
